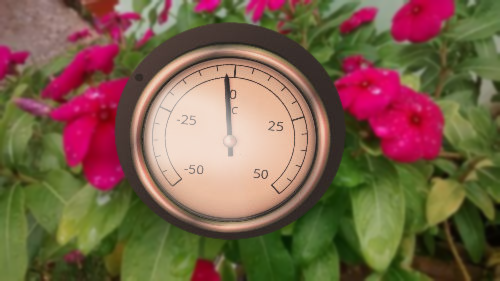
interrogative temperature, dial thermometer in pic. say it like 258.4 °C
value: -2.5 °C
